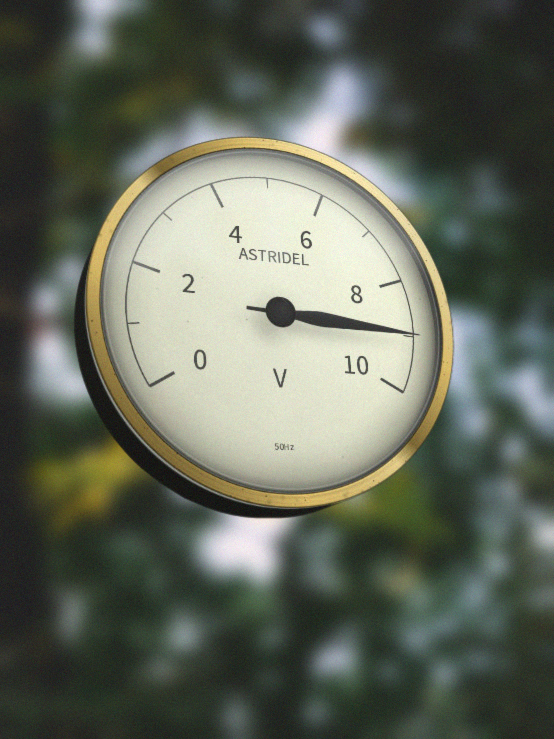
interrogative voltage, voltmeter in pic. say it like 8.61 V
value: 9 V
